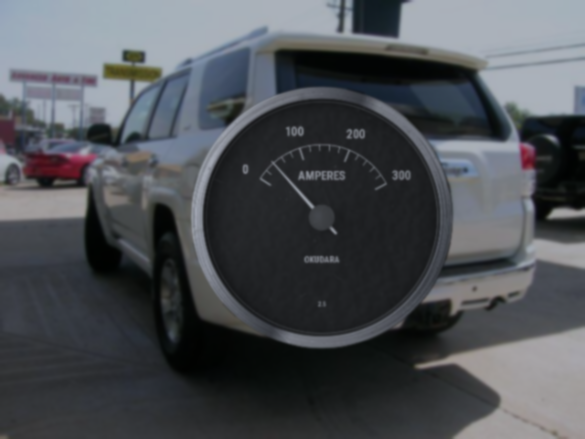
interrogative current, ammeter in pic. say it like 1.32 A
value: 40 A
